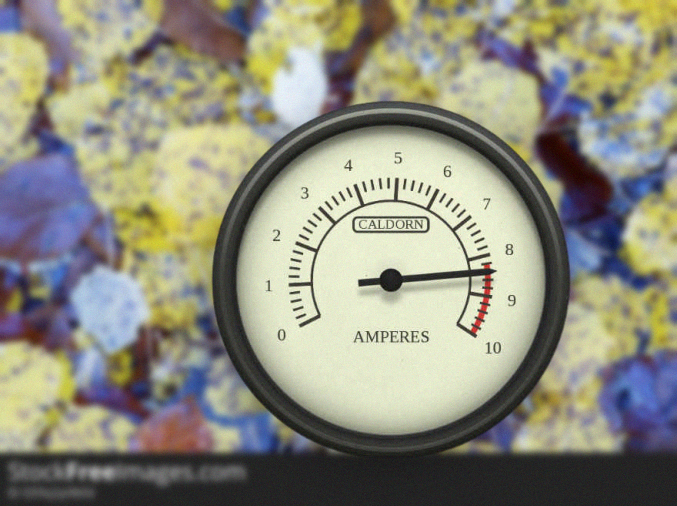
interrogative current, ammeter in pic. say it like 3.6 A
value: 8.4 A
